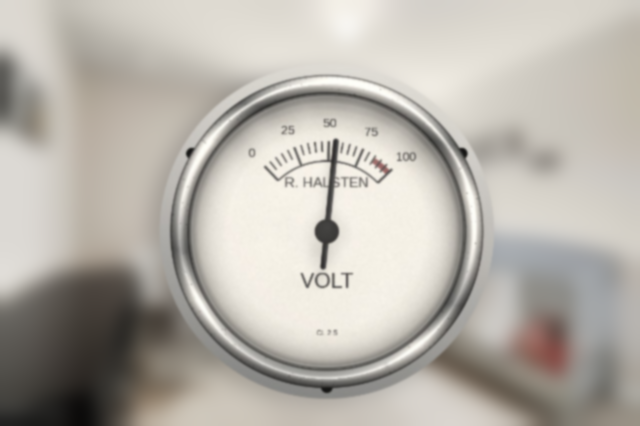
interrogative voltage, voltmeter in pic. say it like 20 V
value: 55 V
